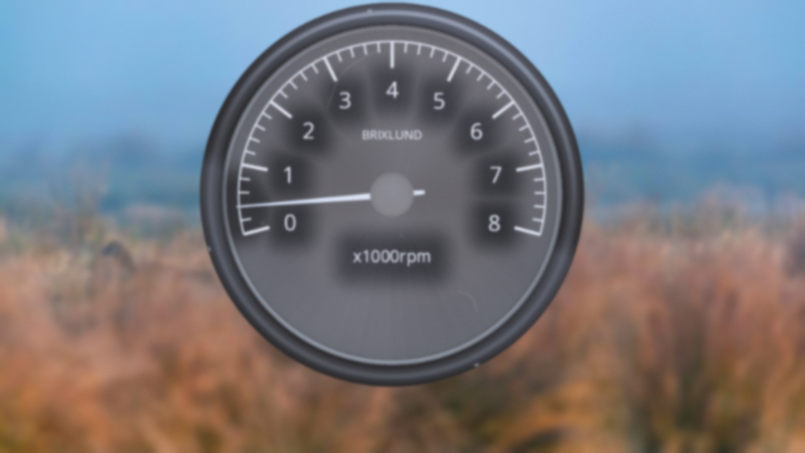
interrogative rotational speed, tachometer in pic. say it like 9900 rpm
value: 400 rpm
